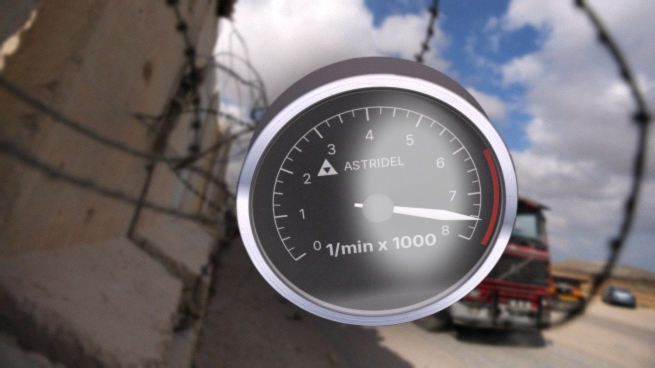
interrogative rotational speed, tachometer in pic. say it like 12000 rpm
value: 7500 rpm
